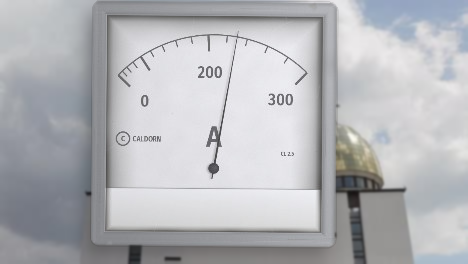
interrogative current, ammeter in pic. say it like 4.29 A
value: 230 A
